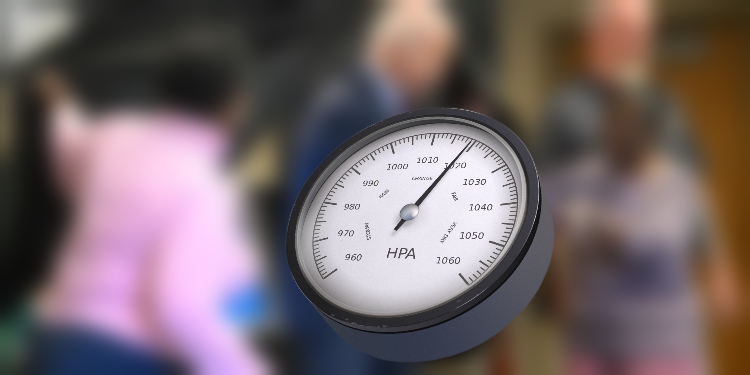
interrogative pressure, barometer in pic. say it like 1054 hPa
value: 1020 hPa
